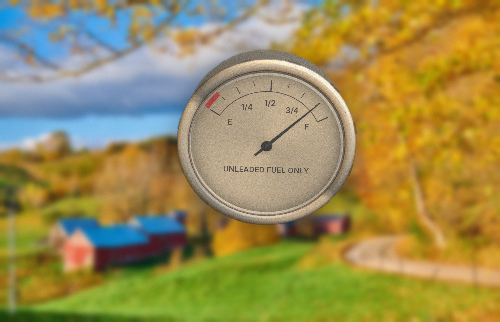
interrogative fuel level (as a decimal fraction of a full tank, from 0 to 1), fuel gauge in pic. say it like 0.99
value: 0.875
